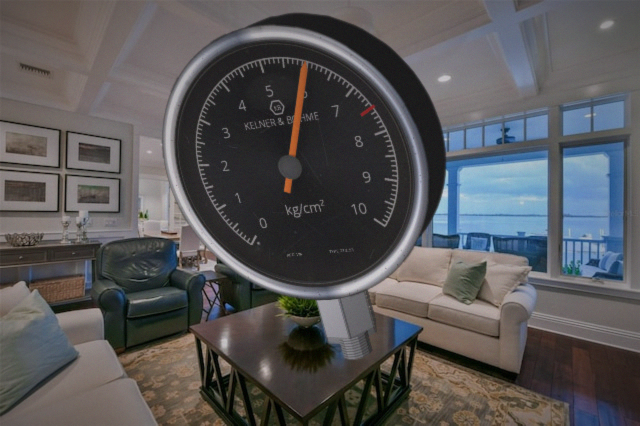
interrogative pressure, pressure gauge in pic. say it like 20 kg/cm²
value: 6 kg/cm²
